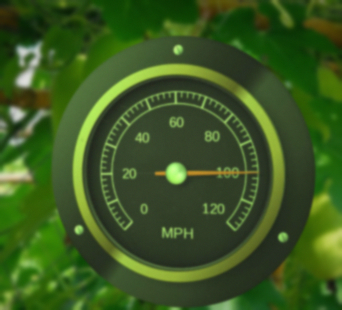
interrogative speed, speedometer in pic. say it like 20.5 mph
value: 100 mph
